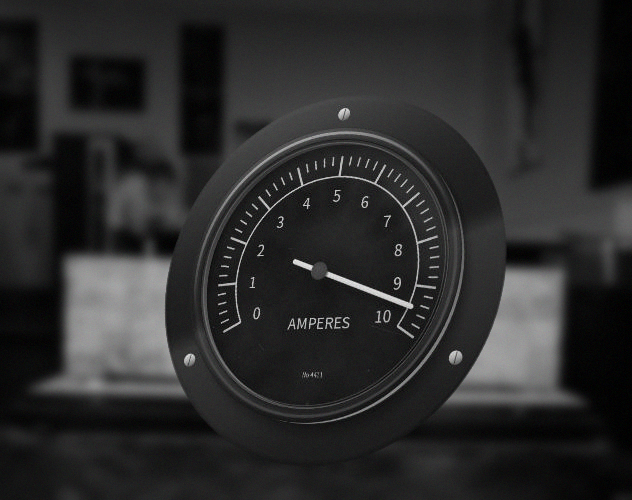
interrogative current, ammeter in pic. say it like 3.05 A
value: 9.5 A
